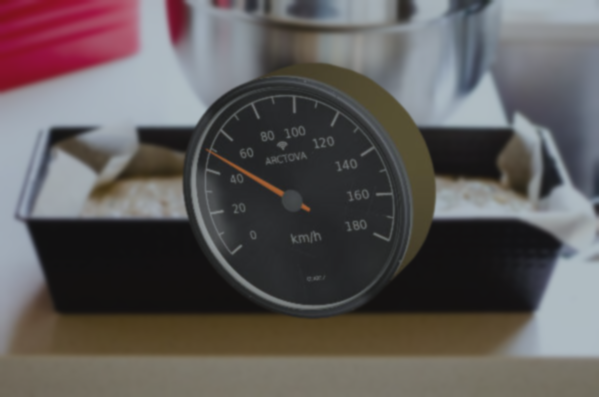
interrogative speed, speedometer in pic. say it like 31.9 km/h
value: 50 km/h
